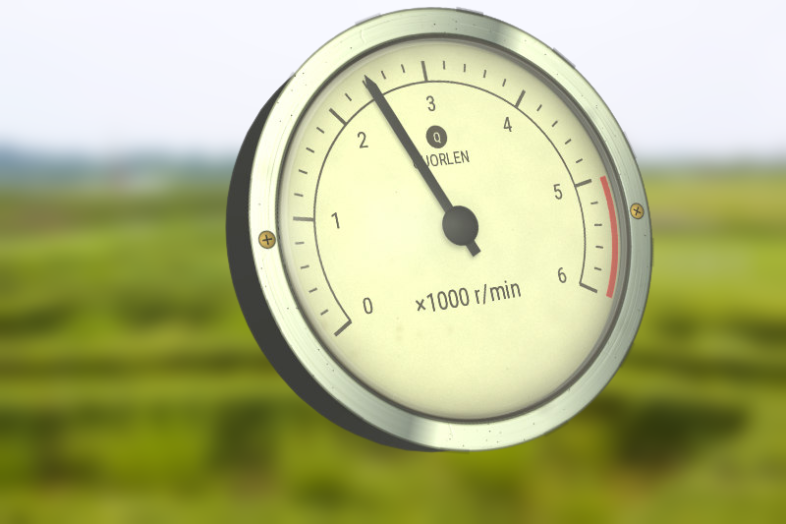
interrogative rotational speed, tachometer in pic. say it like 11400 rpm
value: 2400 rpm
